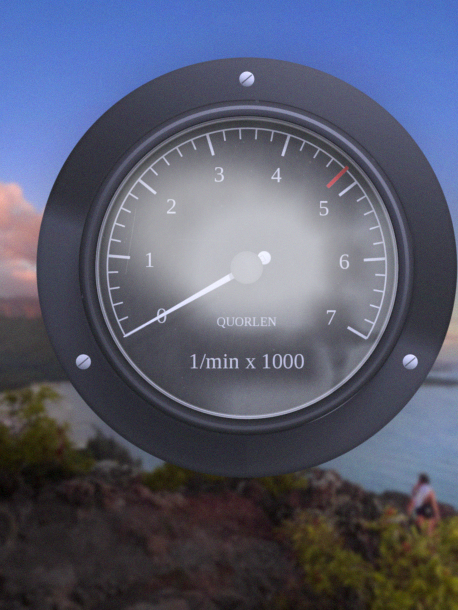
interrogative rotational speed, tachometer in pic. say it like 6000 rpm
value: 0 rpm
